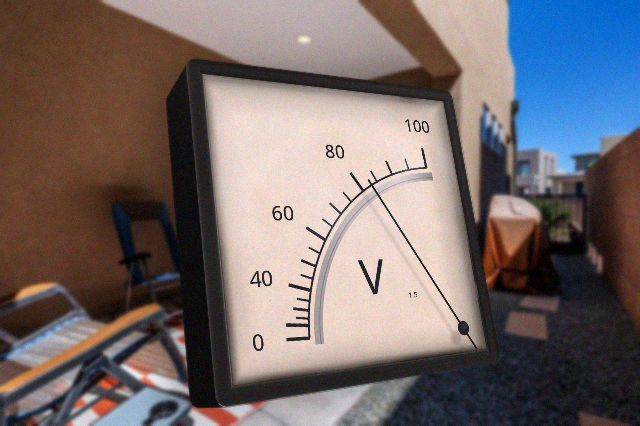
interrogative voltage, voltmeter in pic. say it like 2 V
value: 82.5 V
